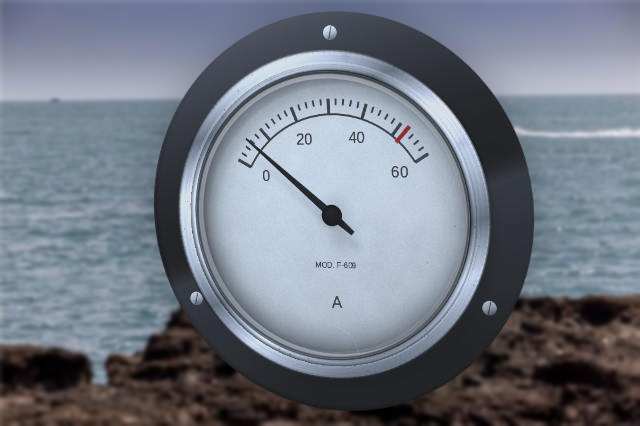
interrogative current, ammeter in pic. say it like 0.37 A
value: 6 A
